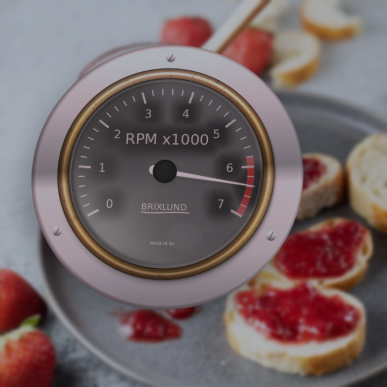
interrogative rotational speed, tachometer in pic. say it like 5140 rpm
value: 6400 rpm
